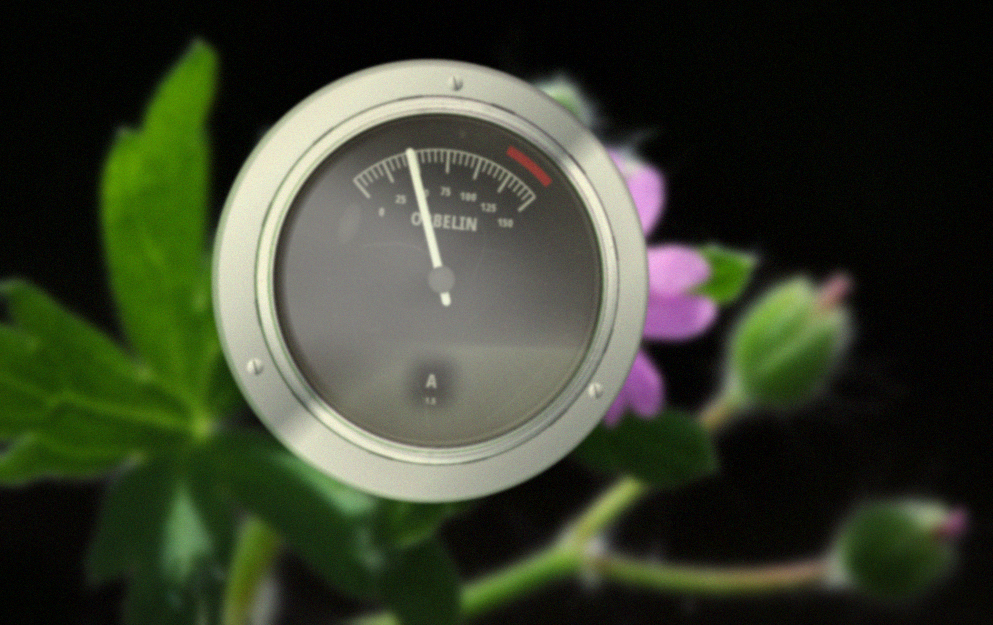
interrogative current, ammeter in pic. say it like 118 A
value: 45 A
